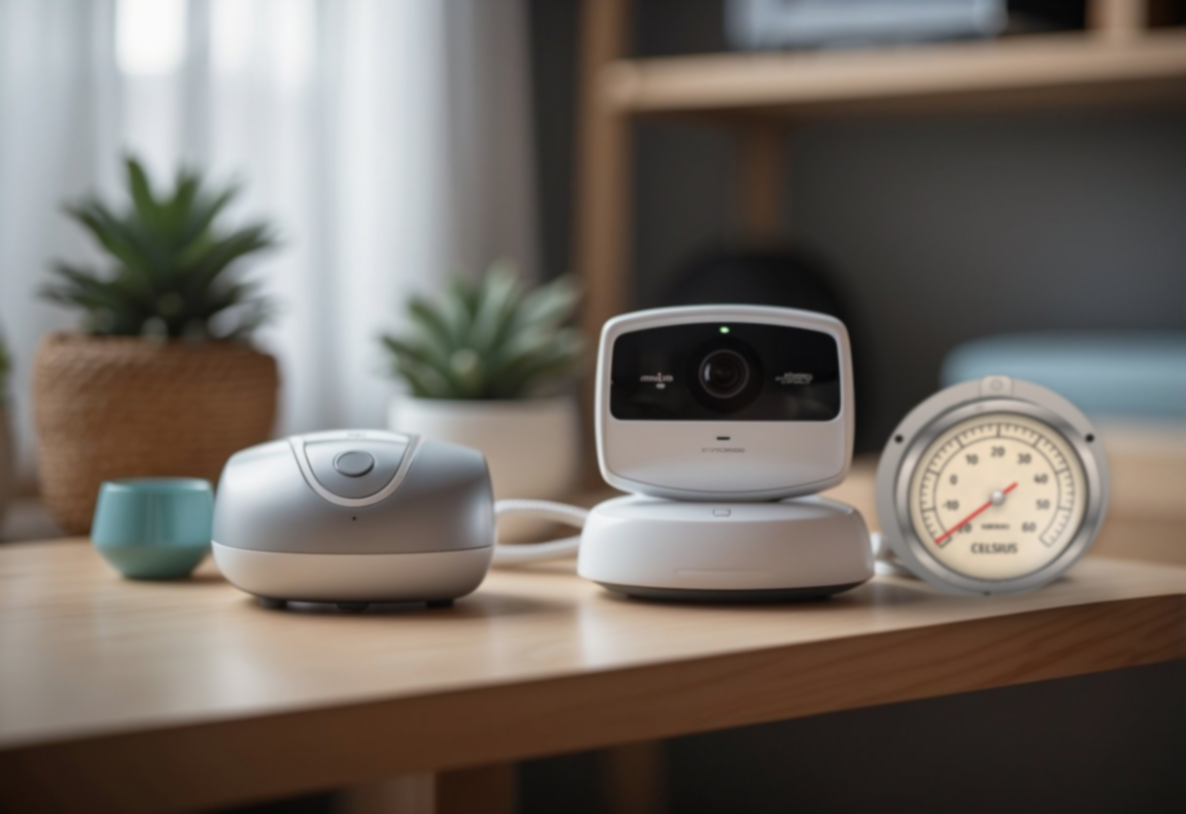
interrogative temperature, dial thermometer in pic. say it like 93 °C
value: -18 °C
